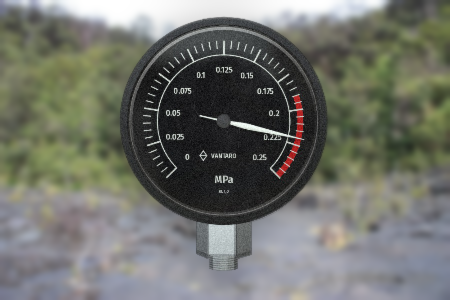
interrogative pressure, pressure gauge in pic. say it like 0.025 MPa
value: 0.22 MPa
